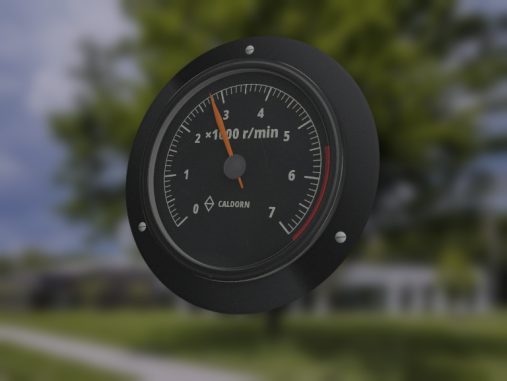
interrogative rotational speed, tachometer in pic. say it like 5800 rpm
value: 2800 rpm
